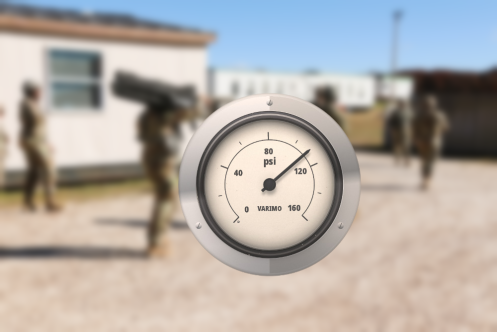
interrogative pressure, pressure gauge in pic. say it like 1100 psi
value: 110 psi
